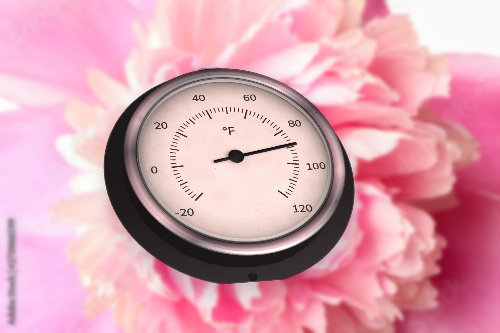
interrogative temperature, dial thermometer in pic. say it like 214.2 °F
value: 90 °F
